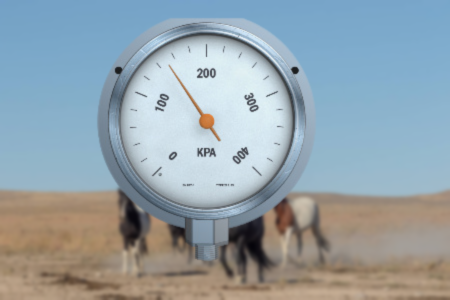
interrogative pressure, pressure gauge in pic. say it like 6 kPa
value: 150 kPa
